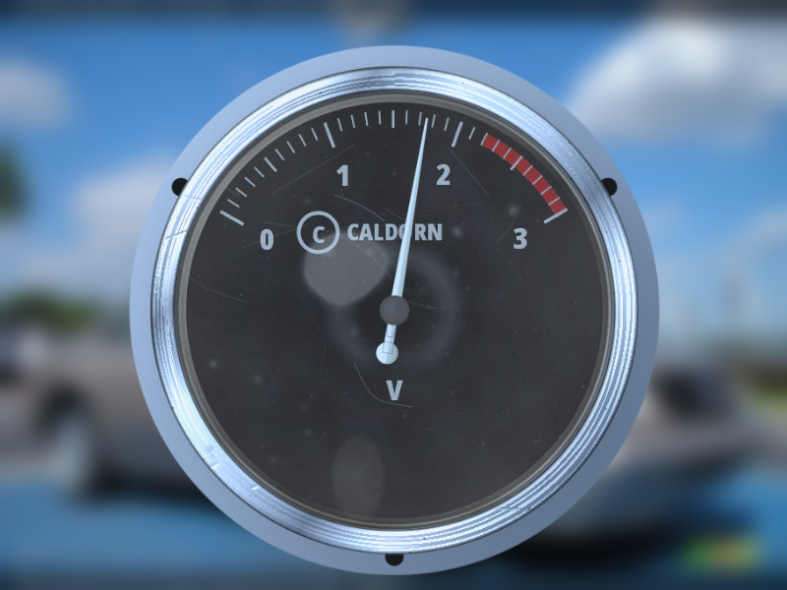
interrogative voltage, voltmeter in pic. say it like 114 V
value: 1.75 V
